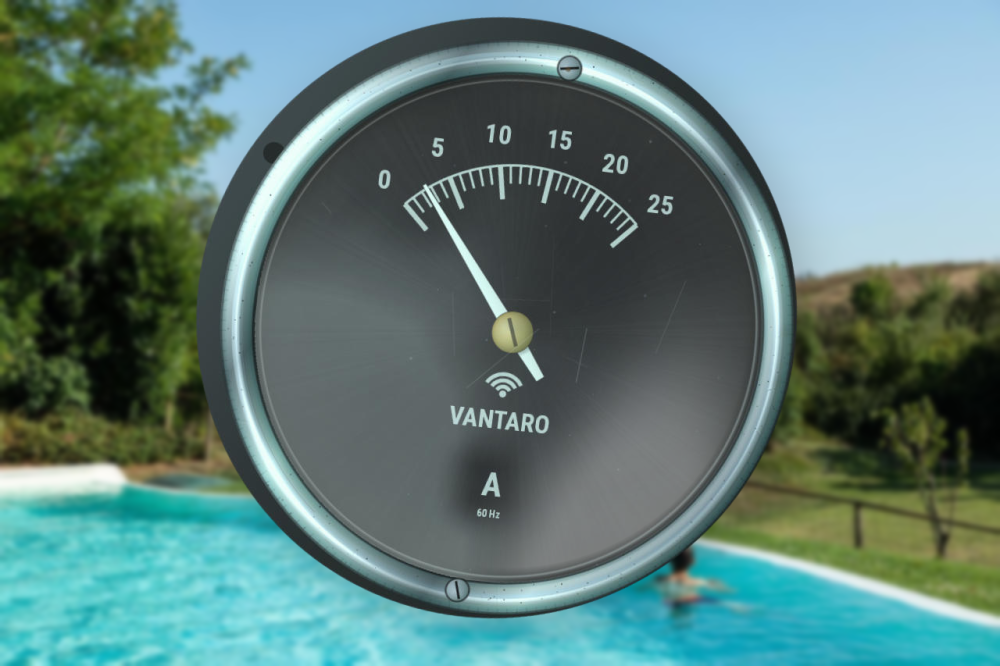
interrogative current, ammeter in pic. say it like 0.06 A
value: 2.5 A
